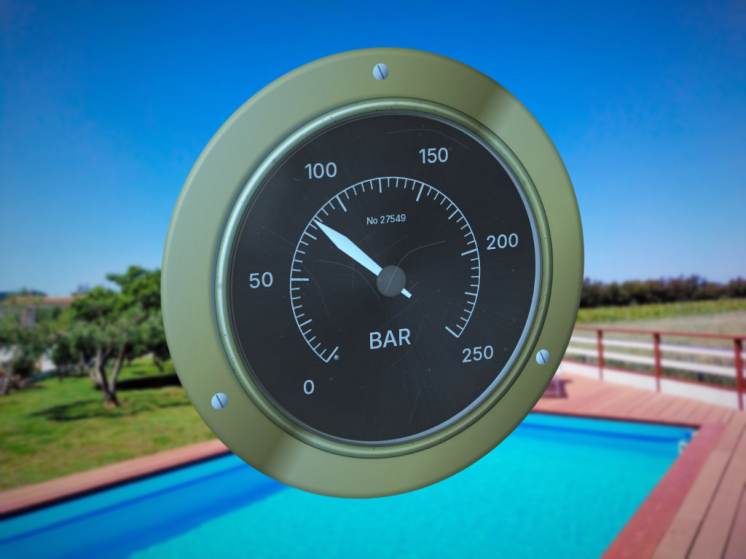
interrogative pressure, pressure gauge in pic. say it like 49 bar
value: 82.5 bar
